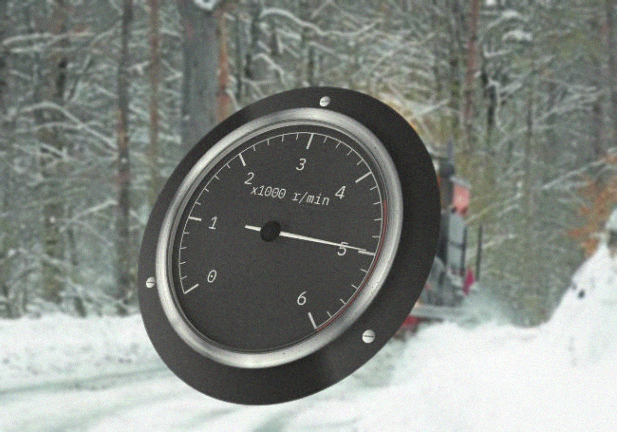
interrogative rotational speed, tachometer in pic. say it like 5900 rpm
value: 5000 rpm
